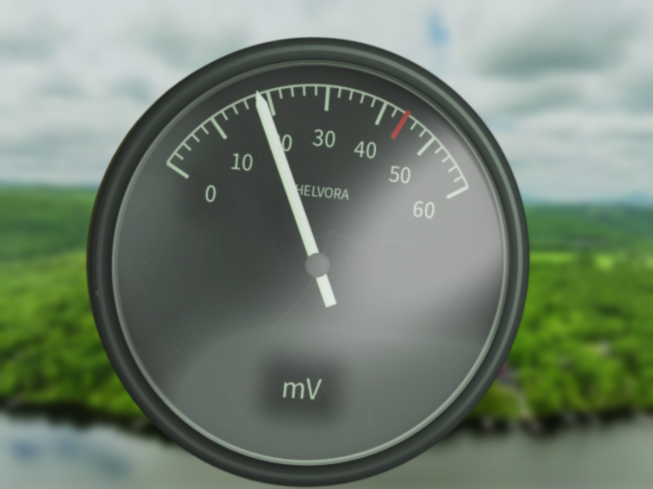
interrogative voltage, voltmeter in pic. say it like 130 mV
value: 18 mV
